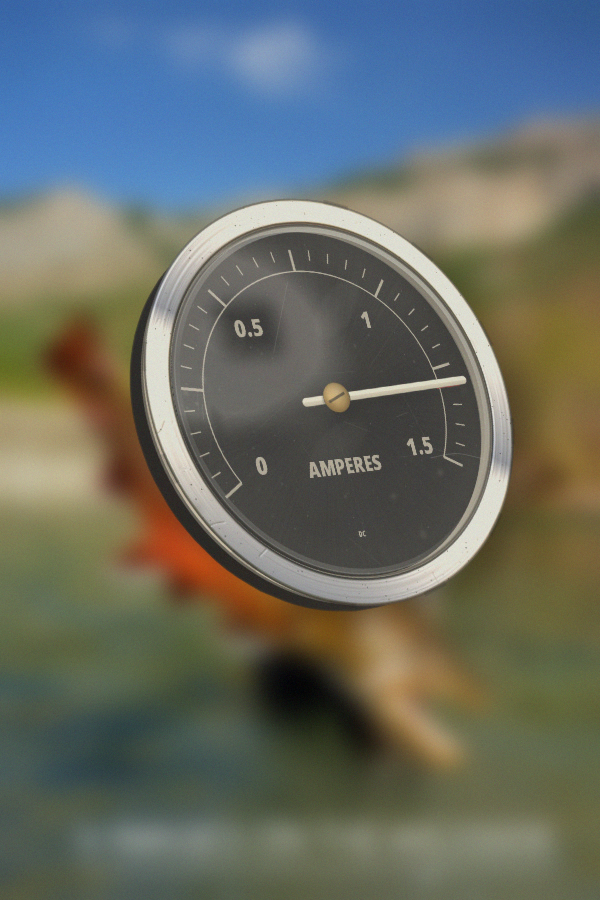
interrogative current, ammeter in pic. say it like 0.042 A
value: 1.3 A
